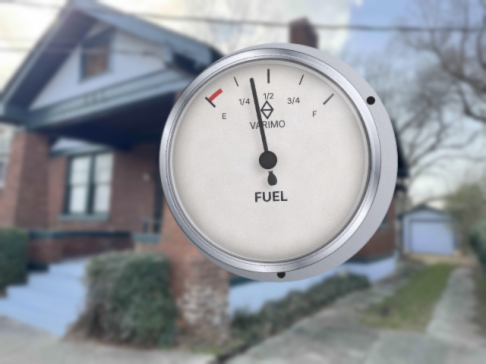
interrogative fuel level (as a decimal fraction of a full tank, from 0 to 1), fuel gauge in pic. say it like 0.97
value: 0.375
